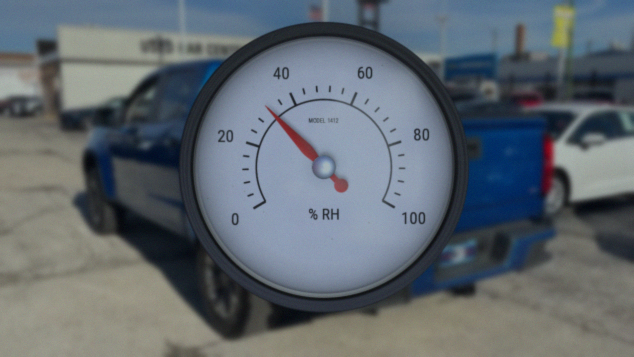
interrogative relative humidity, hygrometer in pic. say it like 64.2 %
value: 32 %
